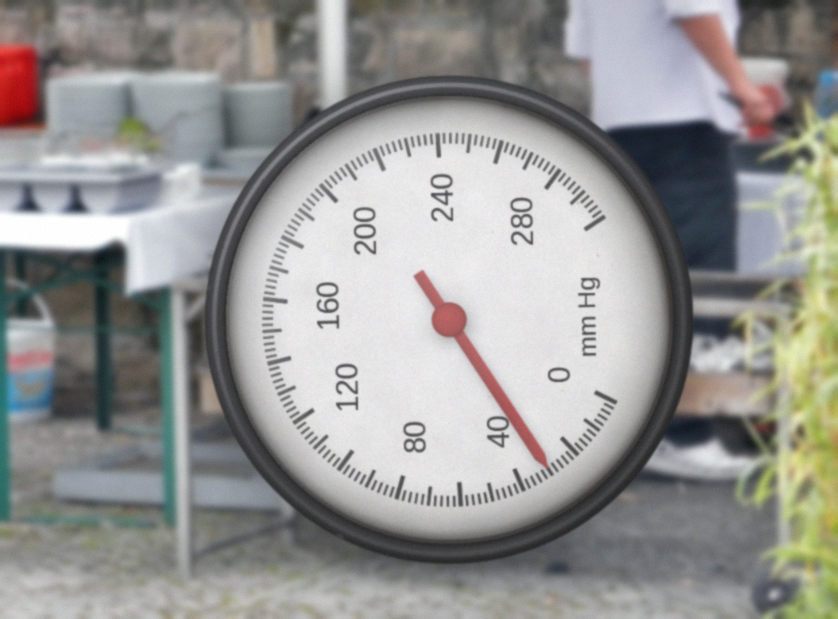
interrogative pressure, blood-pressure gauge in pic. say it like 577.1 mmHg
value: 30 mmHg
